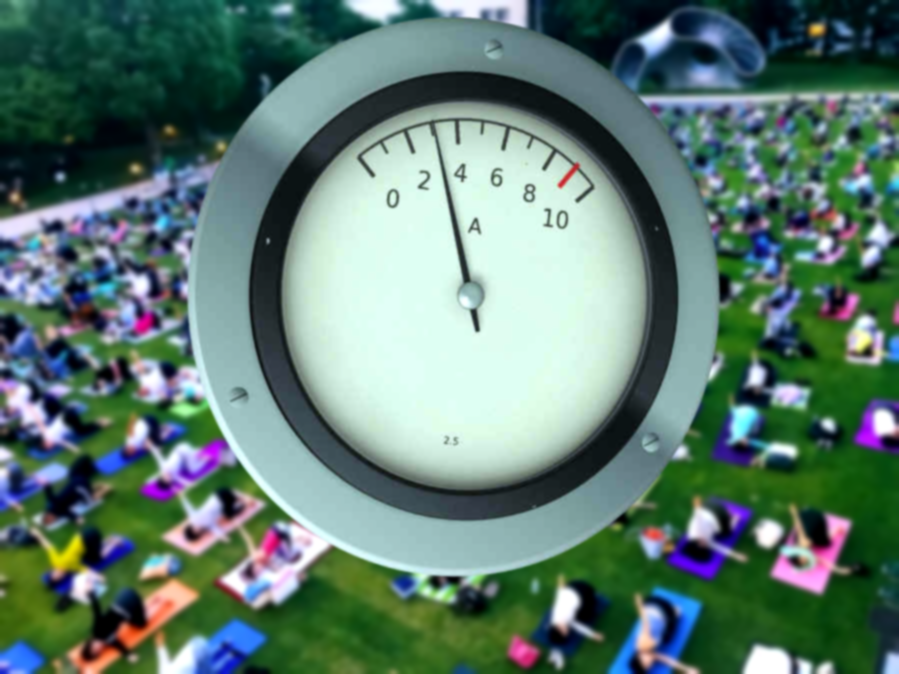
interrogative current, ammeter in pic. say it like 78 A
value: 3 A
